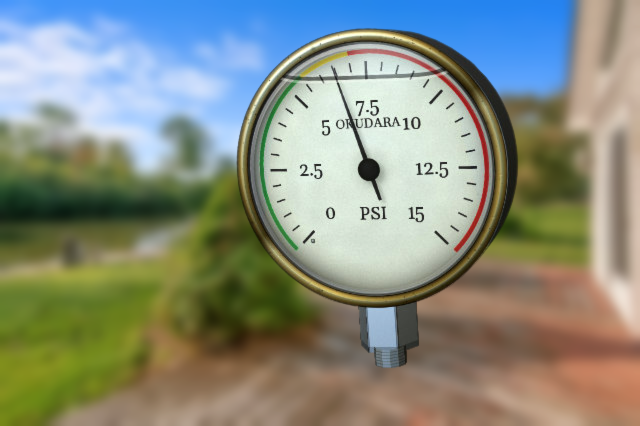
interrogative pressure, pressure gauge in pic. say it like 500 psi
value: 6.5 psi
